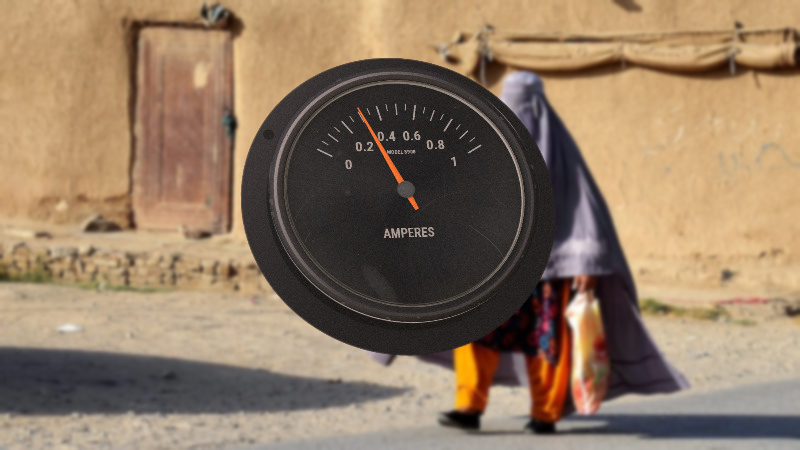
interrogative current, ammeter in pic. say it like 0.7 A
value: 0.3 A
